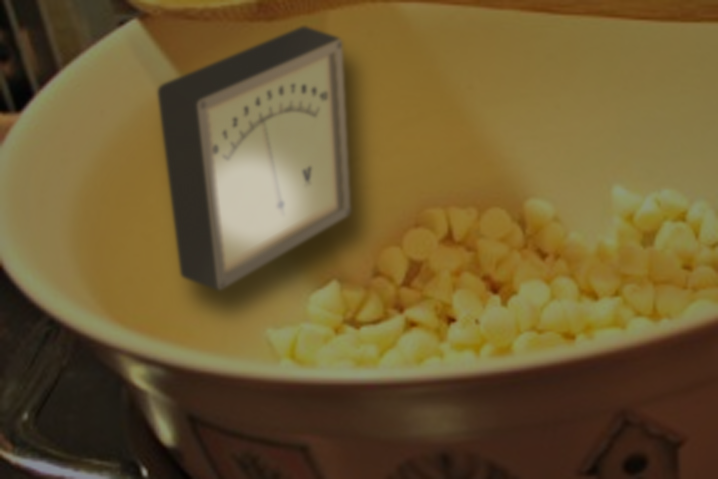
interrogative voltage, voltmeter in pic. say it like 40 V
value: 4 V
